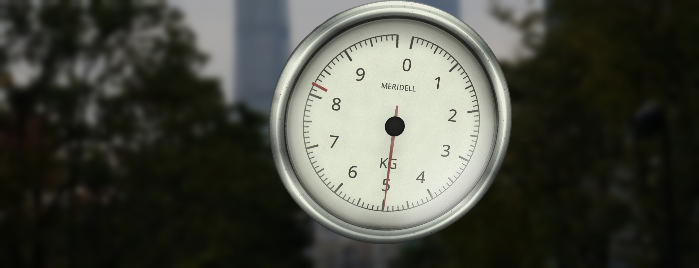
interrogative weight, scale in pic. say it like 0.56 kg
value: 5 kg
